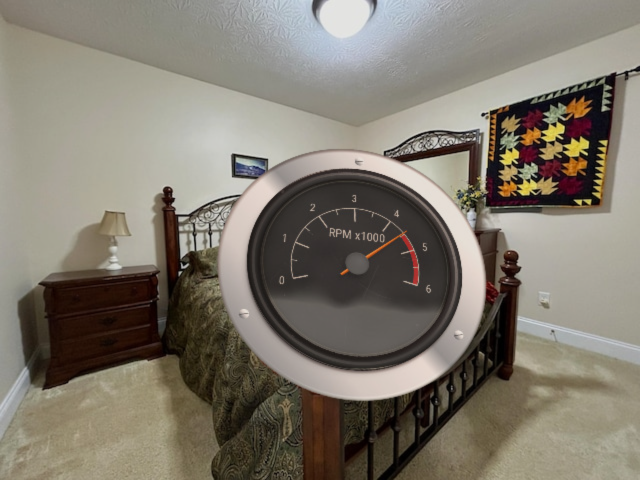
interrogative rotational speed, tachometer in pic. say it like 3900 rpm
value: 4500 rpm
